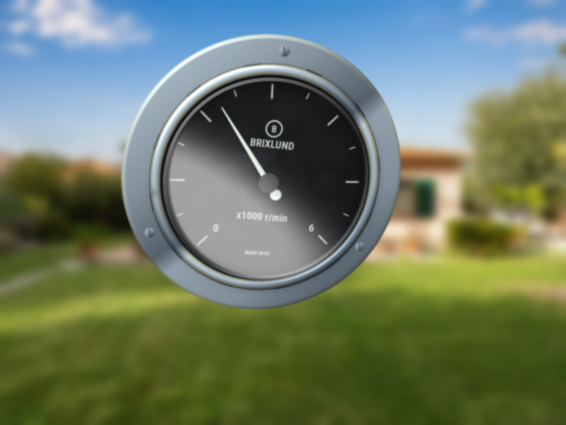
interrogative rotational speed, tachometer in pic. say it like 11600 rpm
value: 2250 rpm
